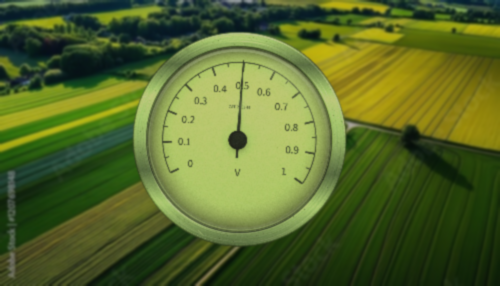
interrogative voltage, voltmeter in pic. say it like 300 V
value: 0.5 V
